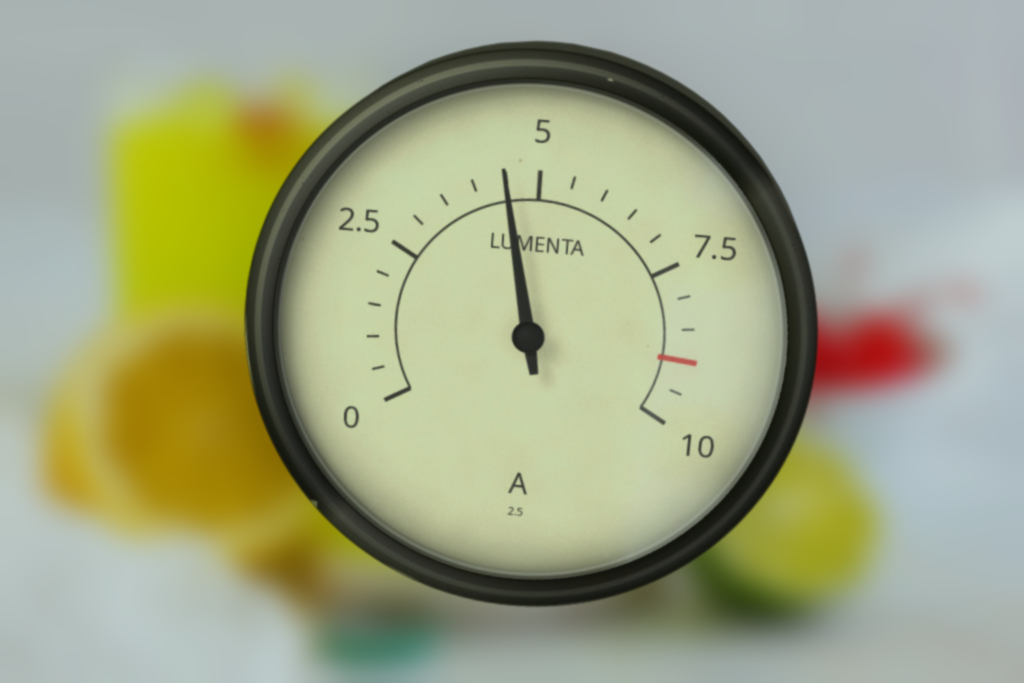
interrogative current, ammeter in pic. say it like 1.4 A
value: 4.5 A
